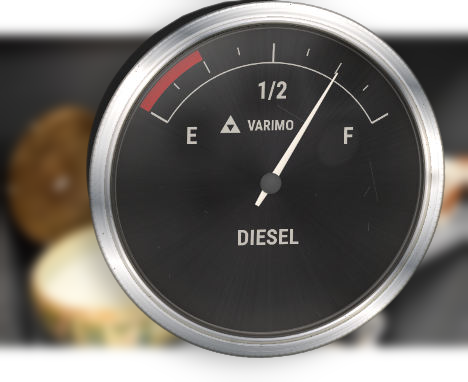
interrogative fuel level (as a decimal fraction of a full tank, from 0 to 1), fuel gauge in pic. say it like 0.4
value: 0.75
